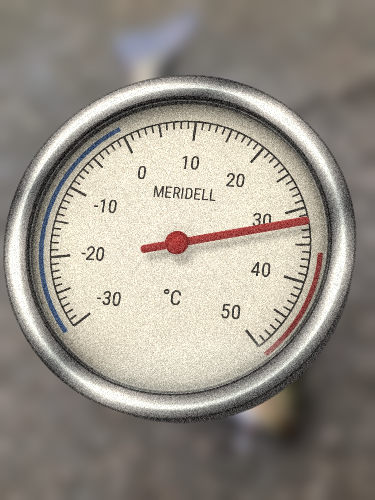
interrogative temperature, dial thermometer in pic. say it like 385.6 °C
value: 32 °C
